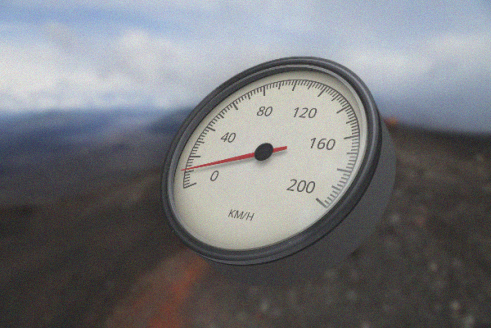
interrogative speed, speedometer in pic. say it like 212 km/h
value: 10 km/h
